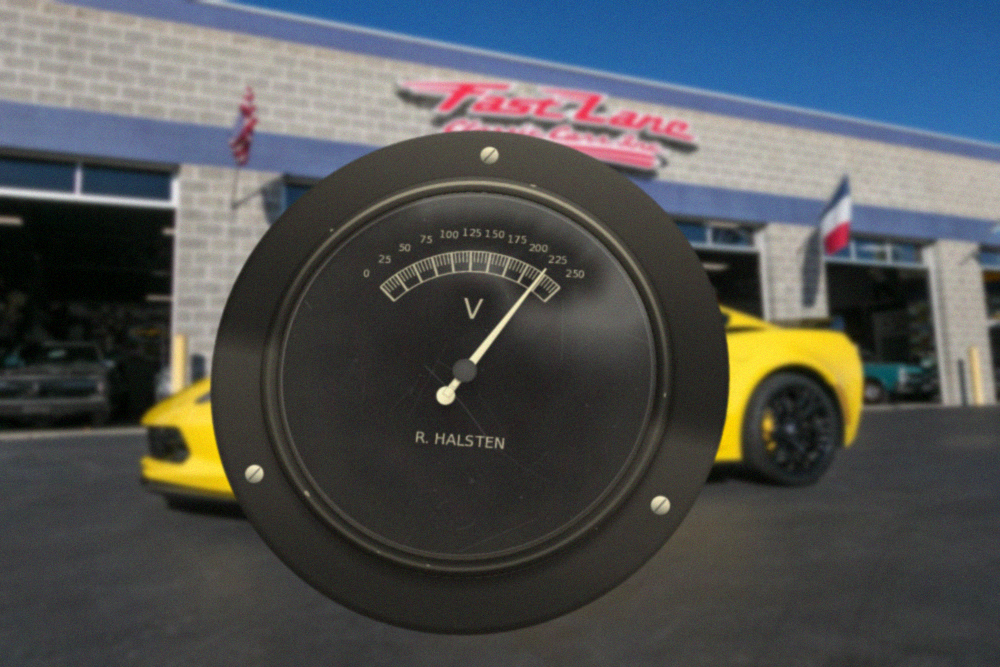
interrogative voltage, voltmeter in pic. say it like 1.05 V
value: 225 V
